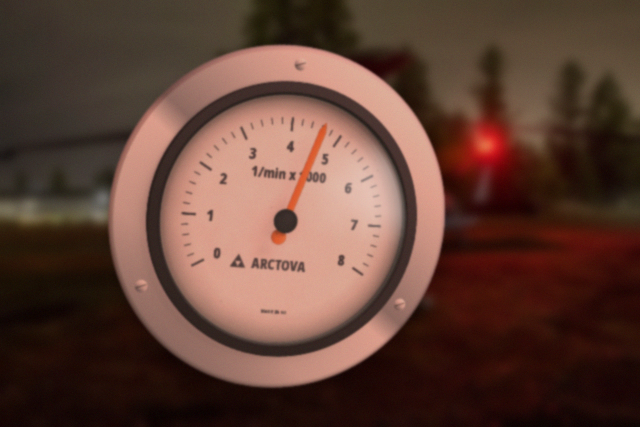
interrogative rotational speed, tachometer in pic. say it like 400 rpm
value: 4600 rpm
